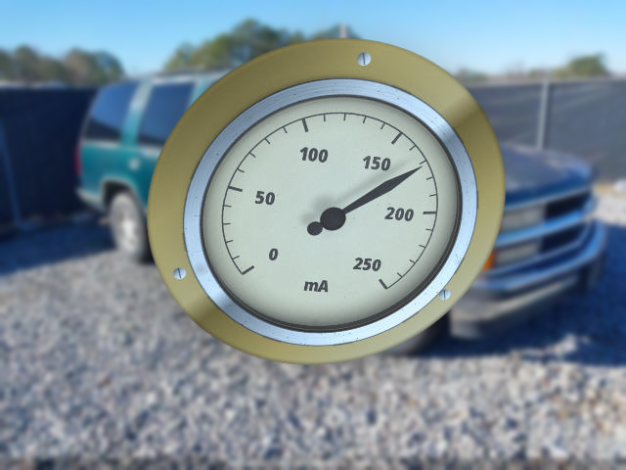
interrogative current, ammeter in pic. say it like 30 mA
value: 170 mA
